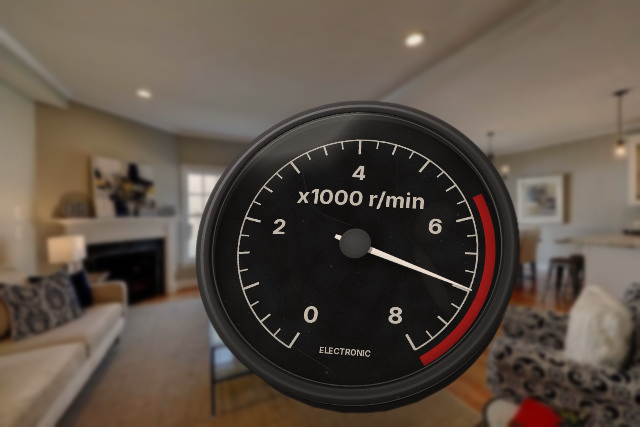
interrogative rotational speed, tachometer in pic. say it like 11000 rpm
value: 7000 rpm
